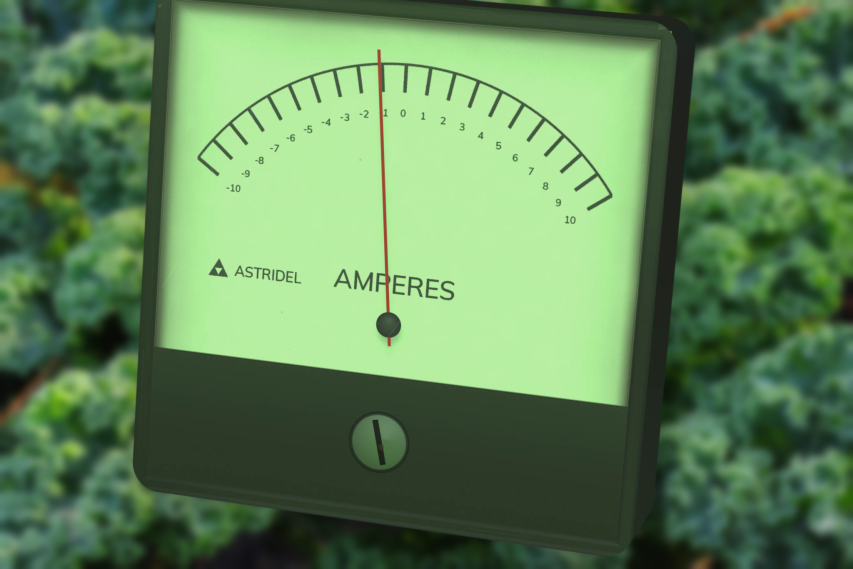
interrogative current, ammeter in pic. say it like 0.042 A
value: -1 A
